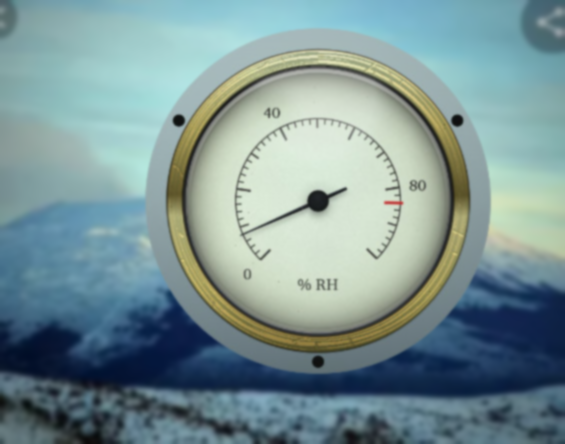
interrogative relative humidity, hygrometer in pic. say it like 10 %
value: 8 %
